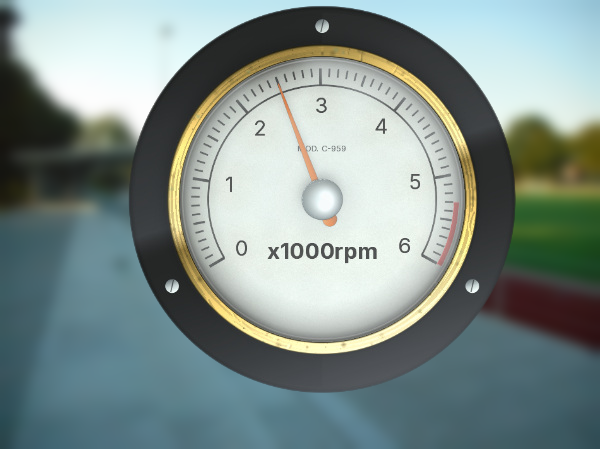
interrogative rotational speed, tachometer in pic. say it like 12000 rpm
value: 2500 rpm
